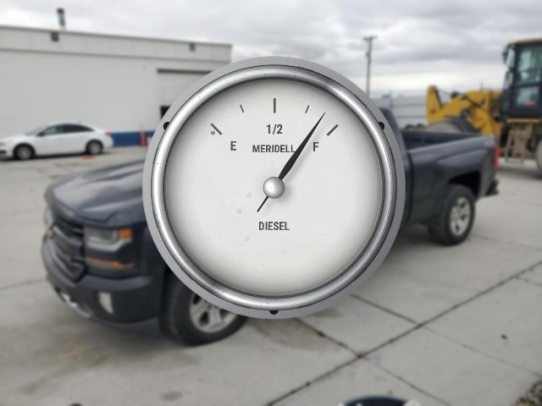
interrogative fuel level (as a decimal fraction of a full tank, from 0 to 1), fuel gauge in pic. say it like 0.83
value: 0.875
